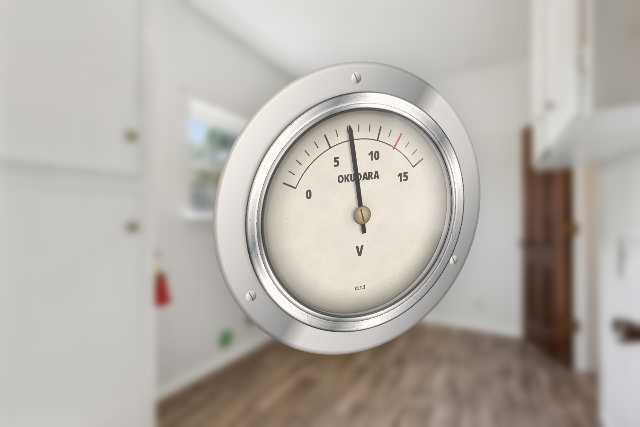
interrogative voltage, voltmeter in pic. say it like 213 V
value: 7 V
